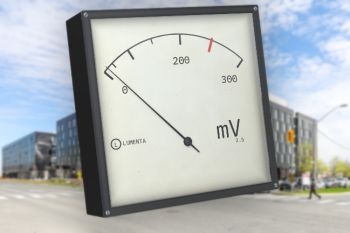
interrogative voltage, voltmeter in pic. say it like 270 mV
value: 25 mV
